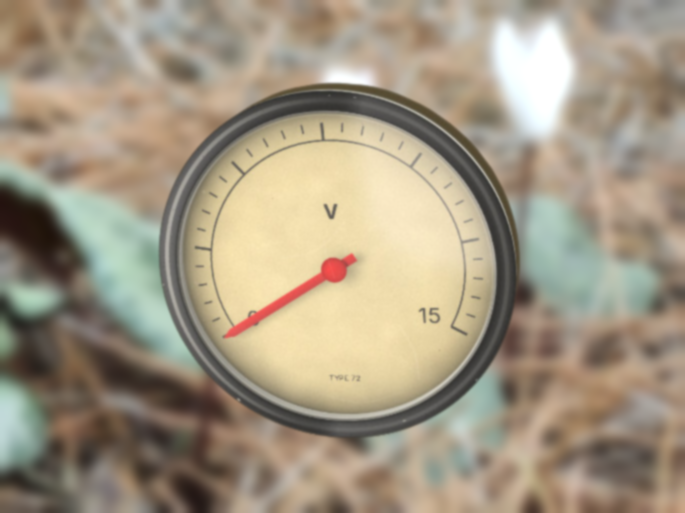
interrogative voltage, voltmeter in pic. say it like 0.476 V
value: 0 V
